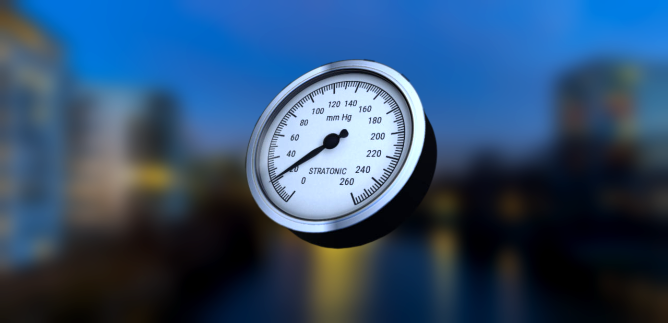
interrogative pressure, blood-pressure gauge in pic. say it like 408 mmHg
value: 20 mmHg
